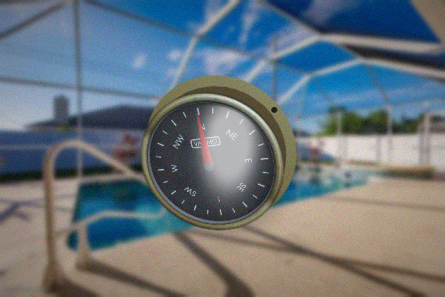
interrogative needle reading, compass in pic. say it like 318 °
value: 0 °
